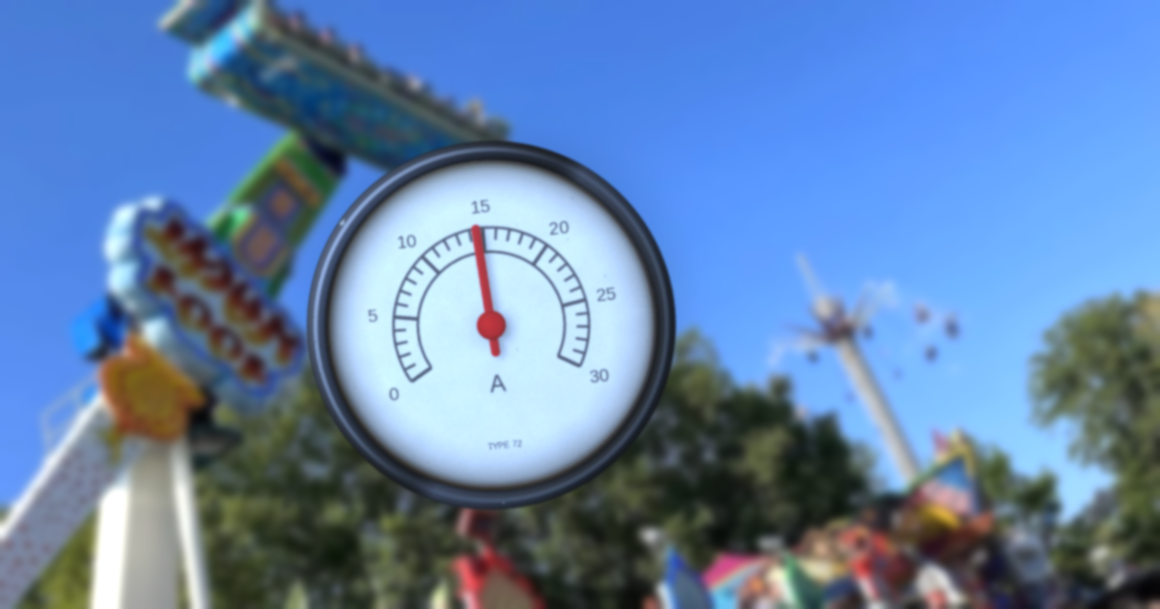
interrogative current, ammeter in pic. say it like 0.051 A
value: 14.5 A
